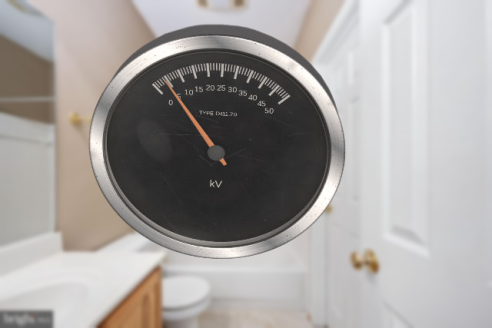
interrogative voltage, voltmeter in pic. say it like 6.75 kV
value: 5 kV
